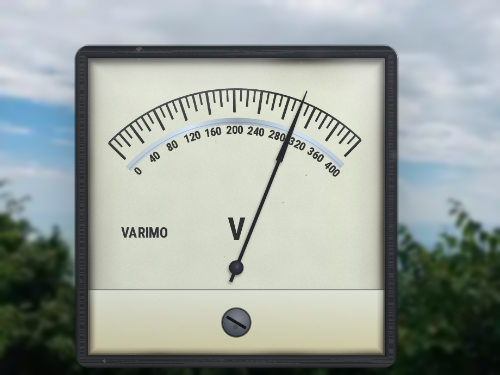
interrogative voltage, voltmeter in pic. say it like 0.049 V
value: 300 V
